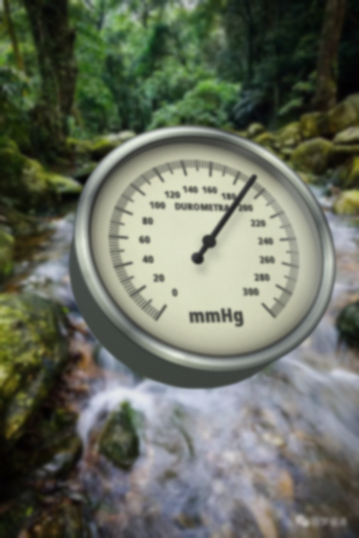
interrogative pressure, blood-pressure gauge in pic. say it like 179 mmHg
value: 190 mmHg
